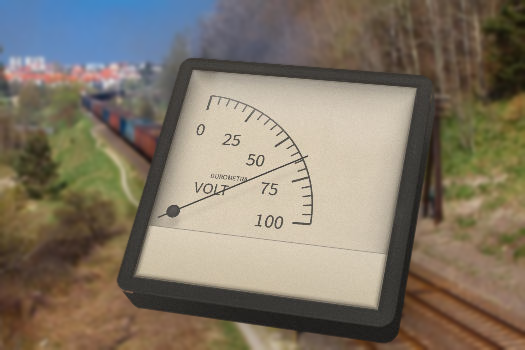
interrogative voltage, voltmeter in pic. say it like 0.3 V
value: 65 V
